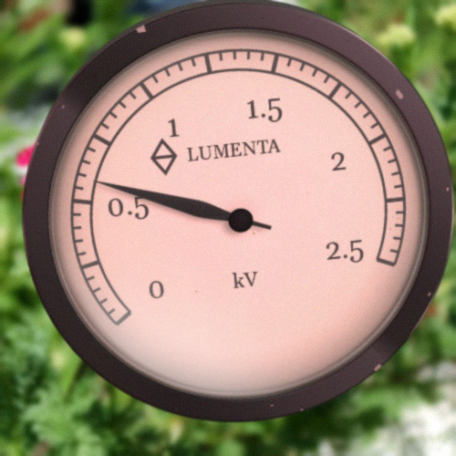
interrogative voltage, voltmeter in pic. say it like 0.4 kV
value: 0.6 kV
